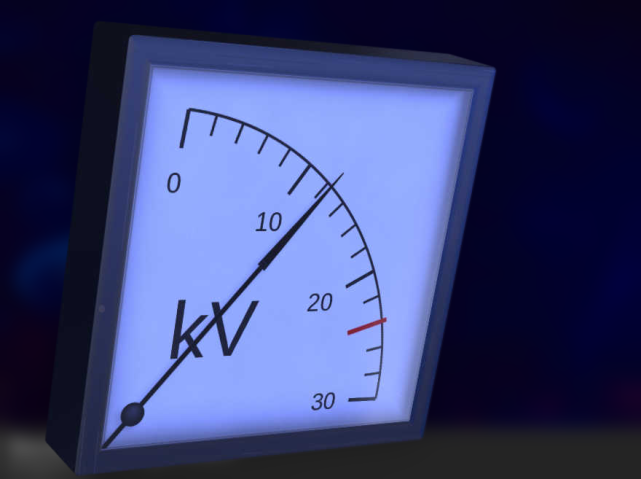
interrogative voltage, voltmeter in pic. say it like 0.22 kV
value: 12 kV
